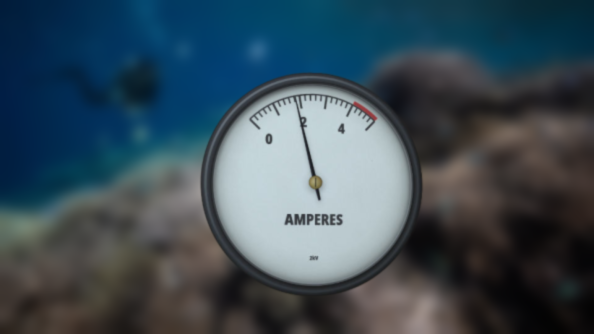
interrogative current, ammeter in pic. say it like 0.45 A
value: 1.8 A
